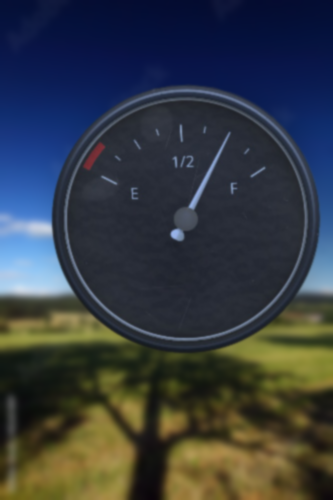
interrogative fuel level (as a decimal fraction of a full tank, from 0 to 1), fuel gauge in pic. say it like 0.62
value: 0.75
